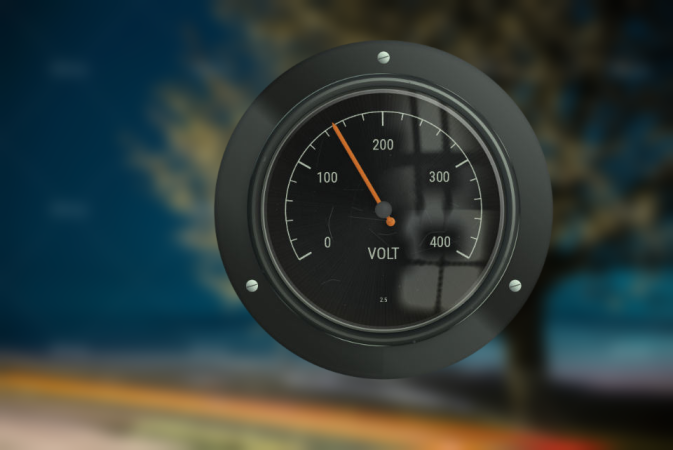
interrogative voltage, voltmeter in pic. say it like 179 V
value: 150 V
